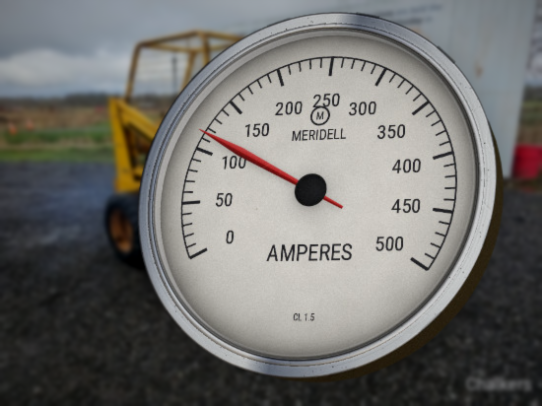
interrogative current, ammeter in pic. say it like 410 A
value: 115 A
